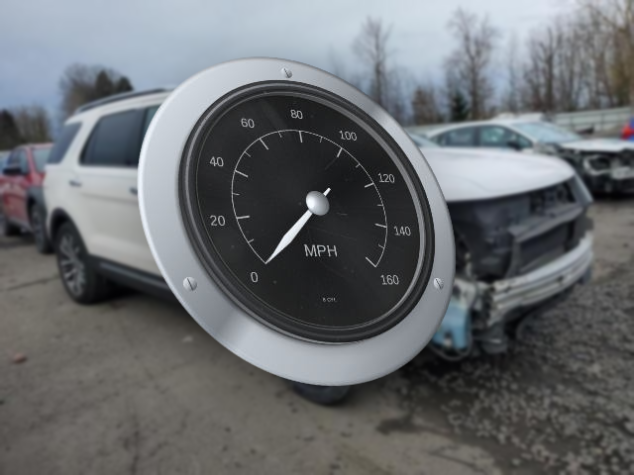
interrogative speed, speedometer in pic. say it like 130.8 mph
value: 0 mph
